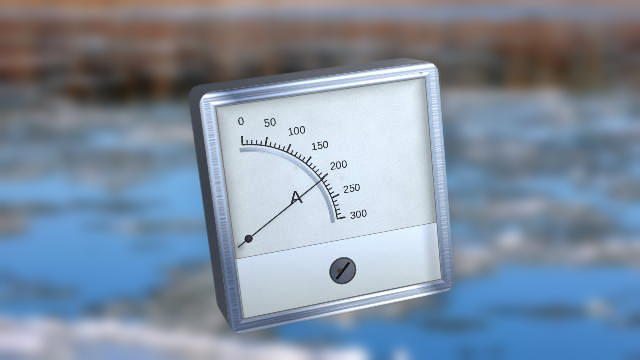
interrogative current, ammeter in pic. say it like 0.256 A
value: 200 A
